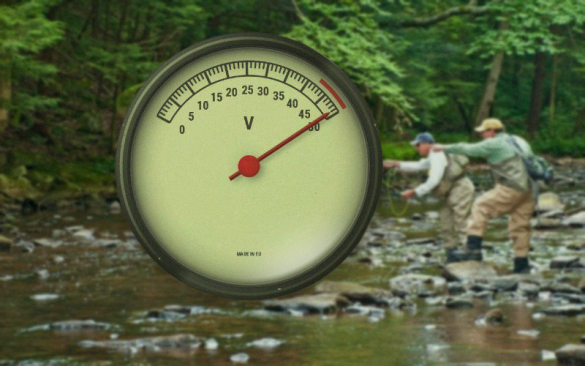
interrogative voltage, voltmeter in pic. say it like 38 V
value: 49 V
